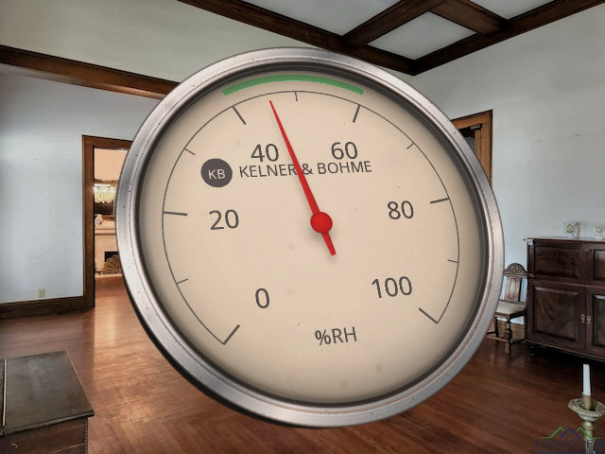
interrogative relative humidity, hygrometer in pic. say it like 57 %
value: 45 %
